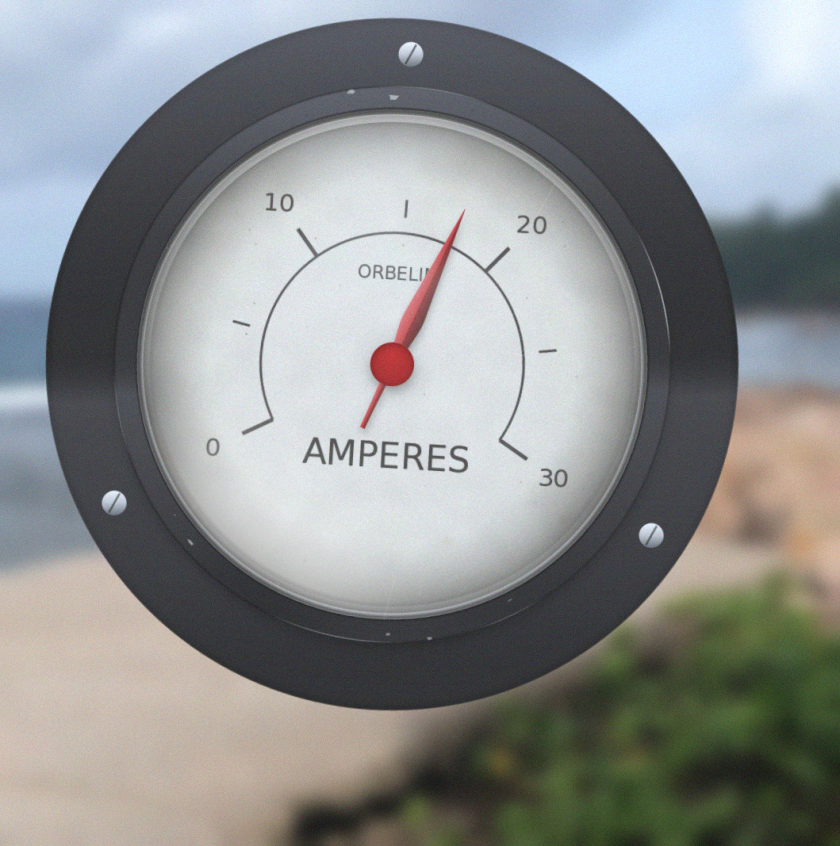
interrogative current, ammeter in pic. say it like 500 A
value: 17.5 A
